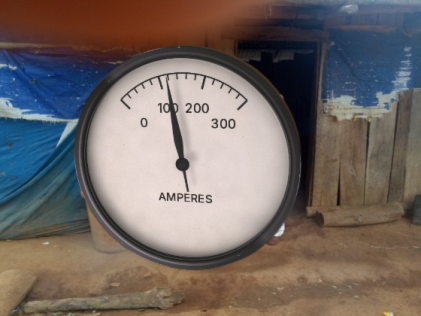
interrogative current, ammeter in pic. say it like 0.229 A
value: 120 A
